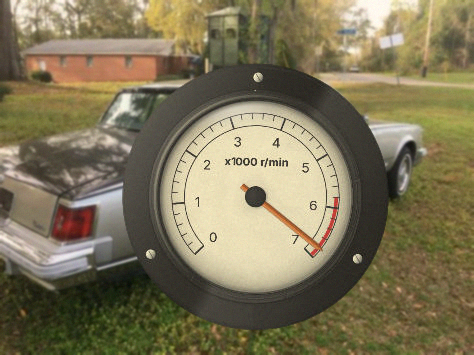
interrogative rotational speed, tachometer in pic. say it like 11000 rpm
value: 6800 rpm
